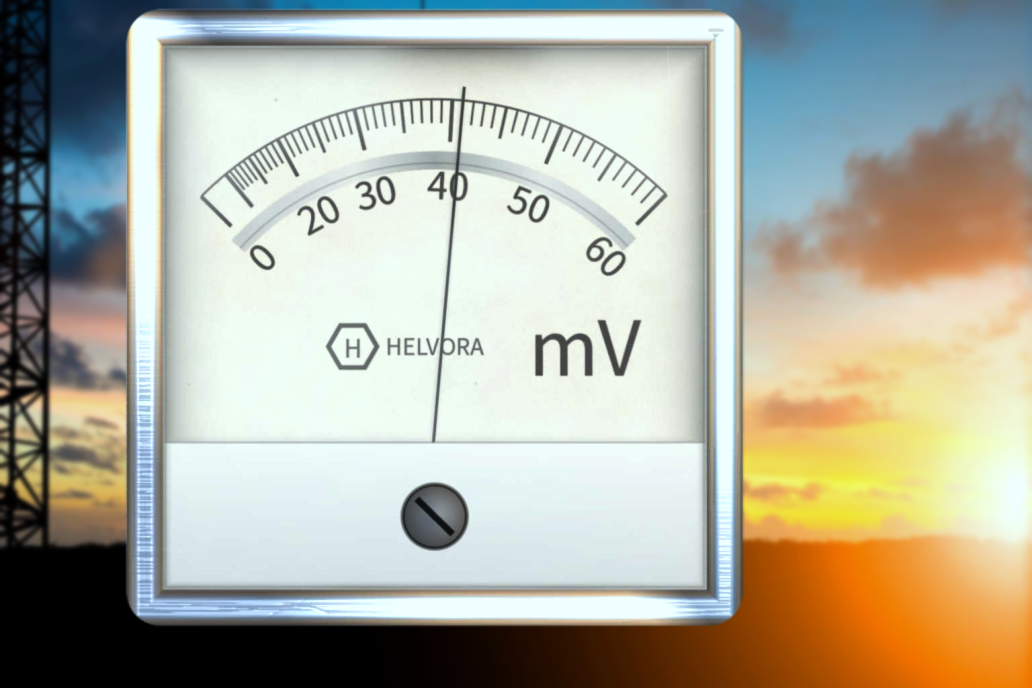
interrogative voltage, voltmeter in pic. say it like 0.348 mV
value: 41 mV
